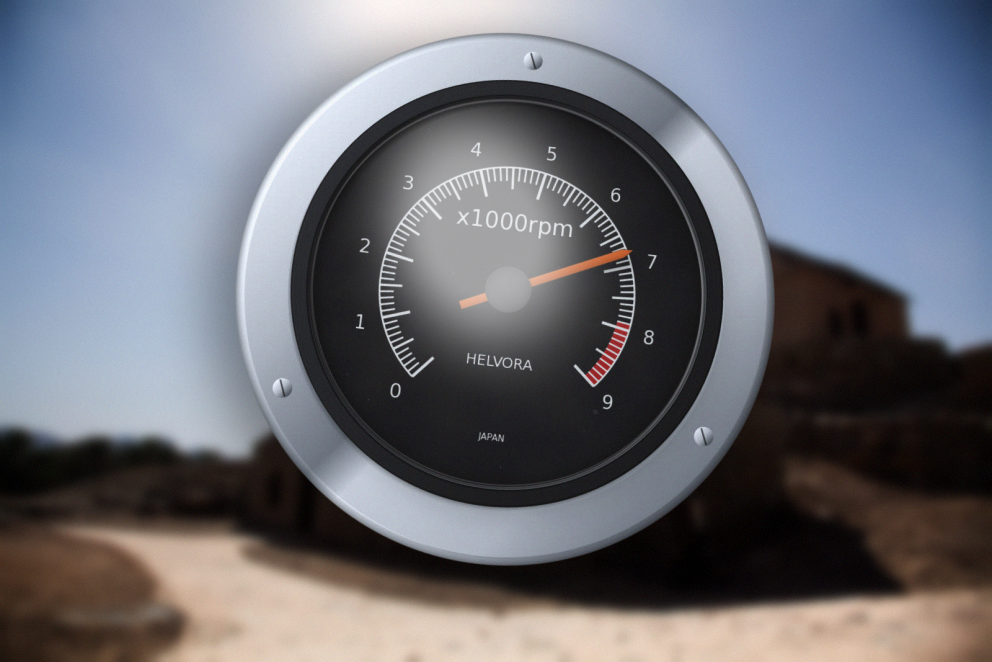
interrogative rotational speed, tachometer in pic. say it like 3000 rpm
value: 6800 rpm
